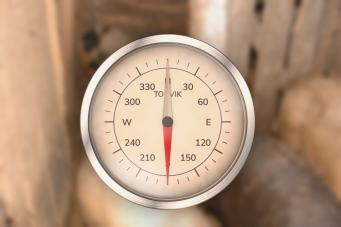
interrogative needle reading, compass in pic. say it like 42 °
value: 180 °
